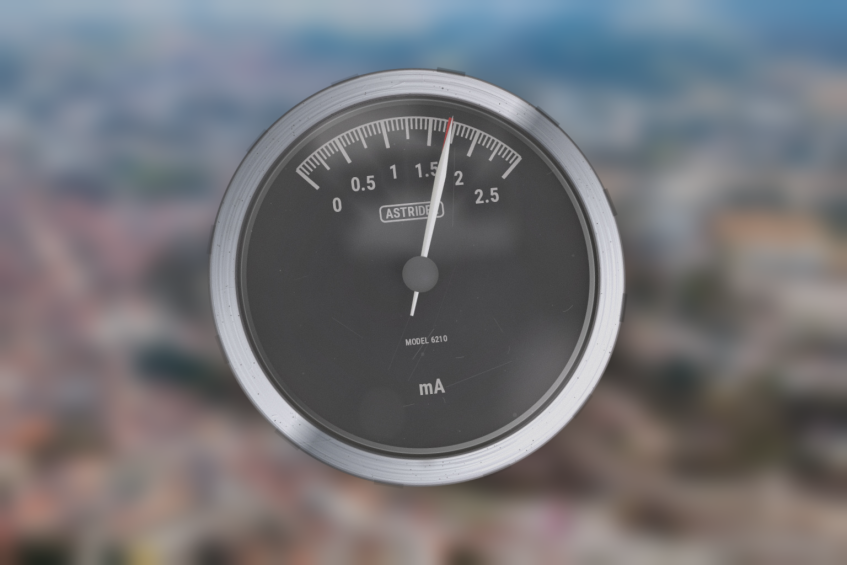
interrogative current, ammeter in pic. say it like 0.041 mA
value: 1.7 mA
